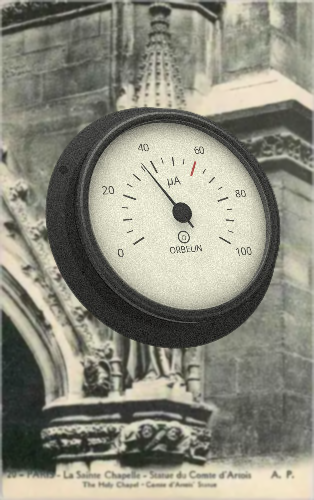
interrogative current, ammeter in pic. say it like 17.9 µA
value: 35 µA
